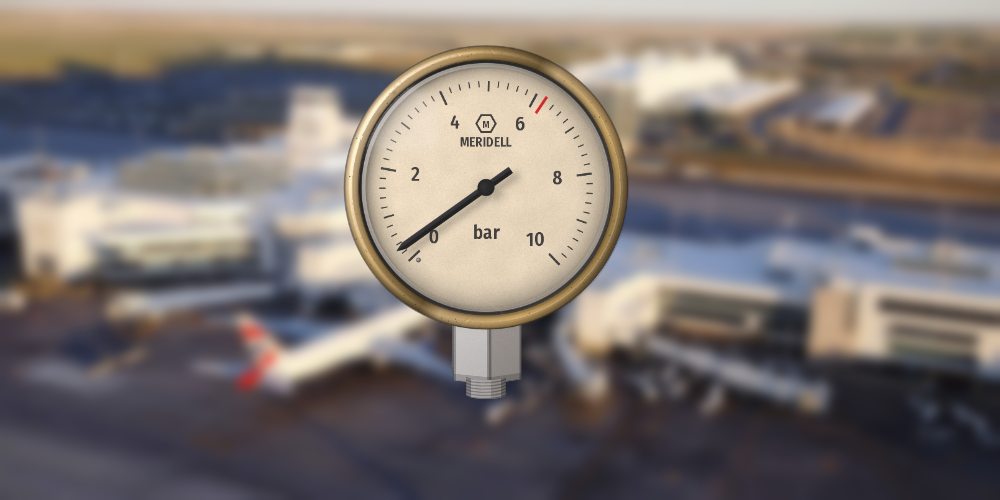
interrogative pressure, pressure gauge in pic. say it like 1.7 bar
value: 0.3 bar
